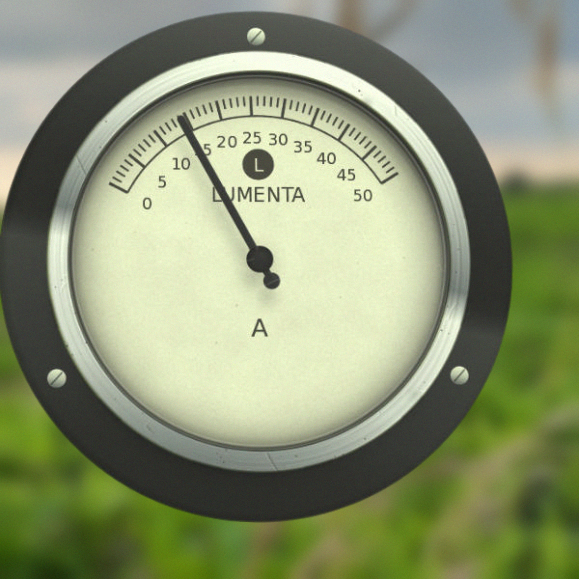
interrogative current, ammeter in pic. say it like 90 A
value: 14 A
